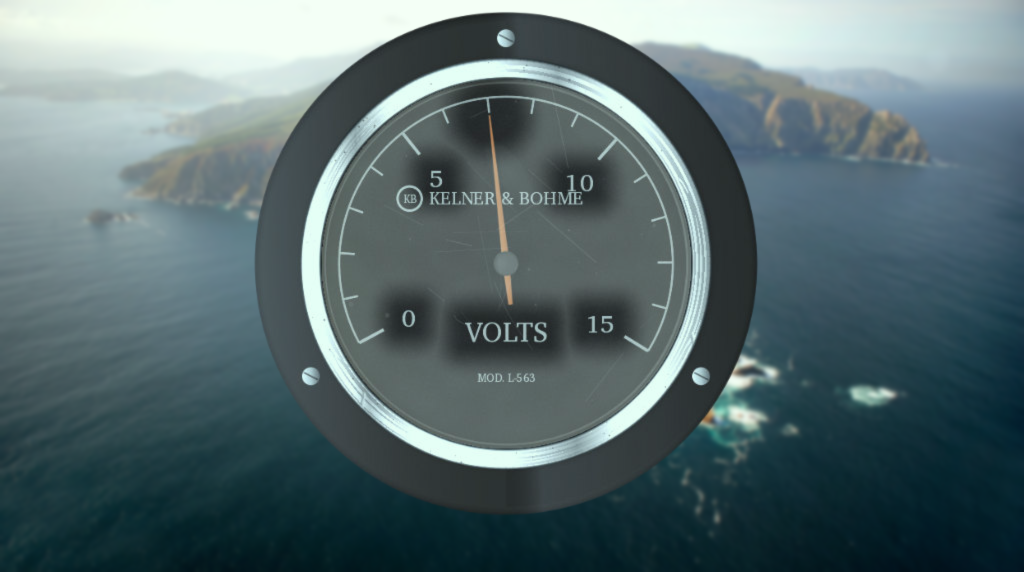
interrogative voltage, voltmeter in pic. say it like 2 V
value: 7 V
